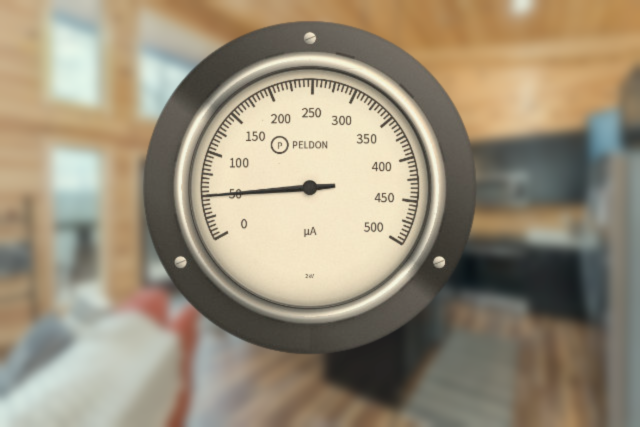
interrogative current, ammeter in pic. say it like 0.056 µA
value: 50 µA
